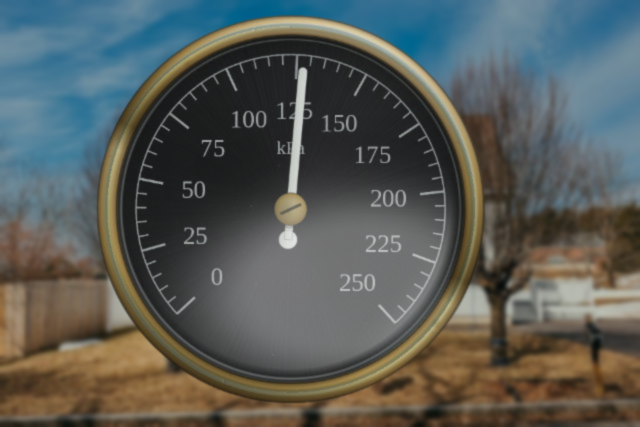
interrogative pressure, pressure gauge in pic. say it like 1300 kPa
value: 127.5 kPa
